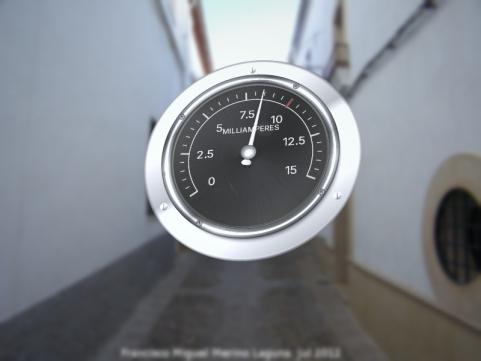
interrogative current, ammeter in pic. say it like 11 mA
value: 8.5 mA
